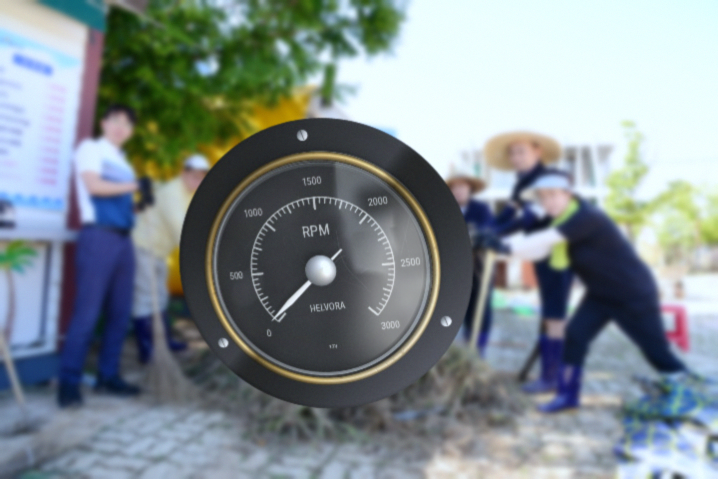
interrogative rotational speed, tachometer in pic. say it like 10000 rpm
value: 50 rpm
